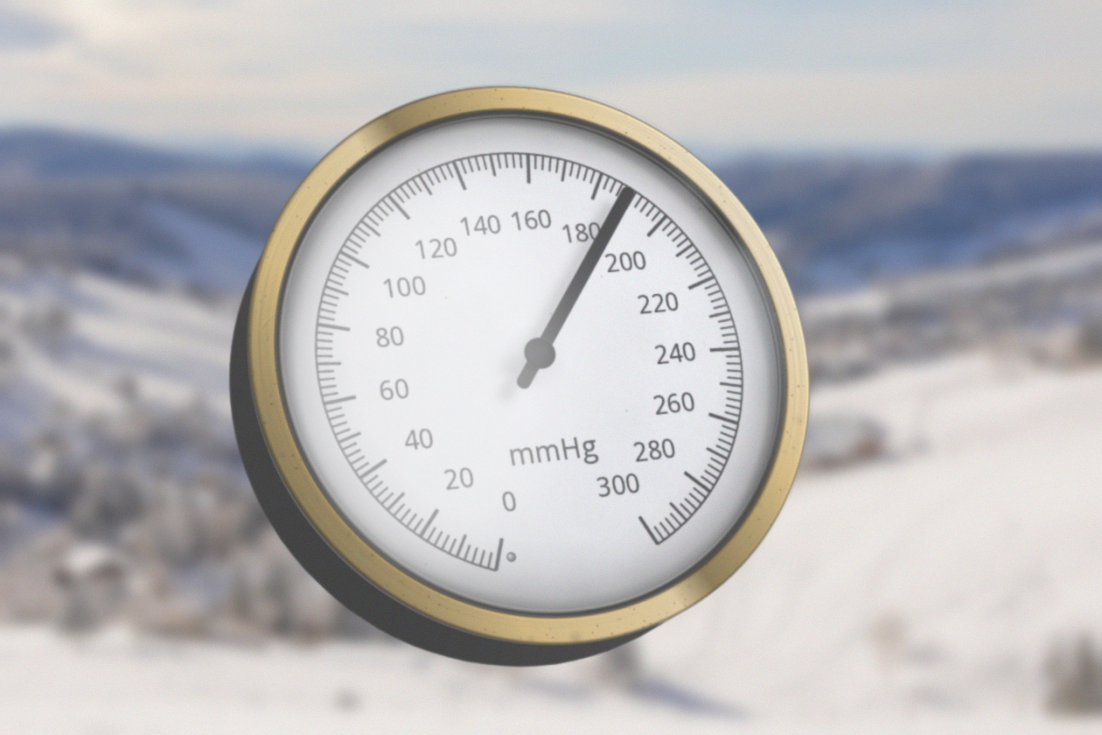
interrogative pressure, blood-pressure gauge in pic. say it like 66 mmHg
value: 188 mmHg
